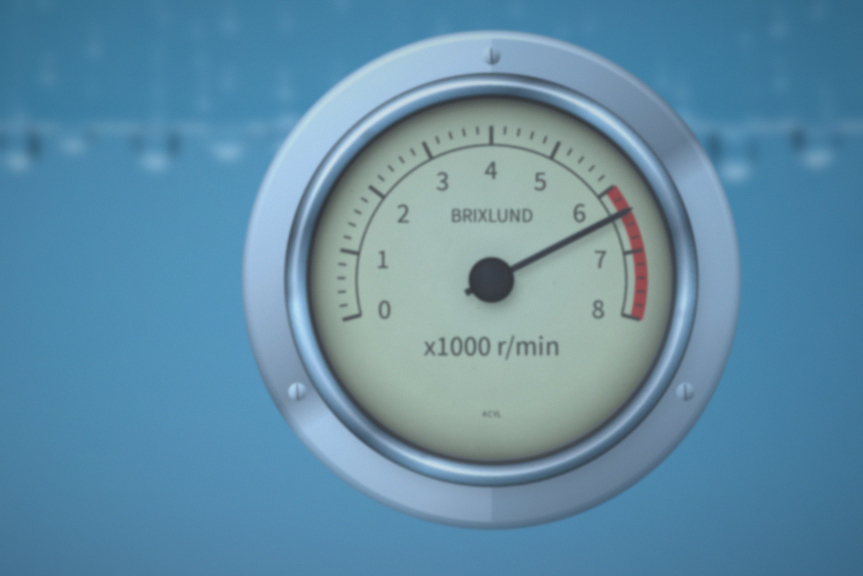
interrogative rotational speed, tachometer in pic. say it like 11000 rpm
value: 6400 rpm
